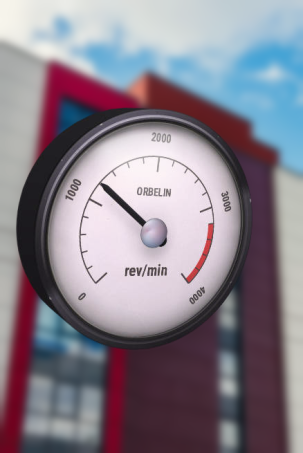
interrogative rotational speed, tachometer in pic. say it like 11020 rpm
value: 1200 rpm
